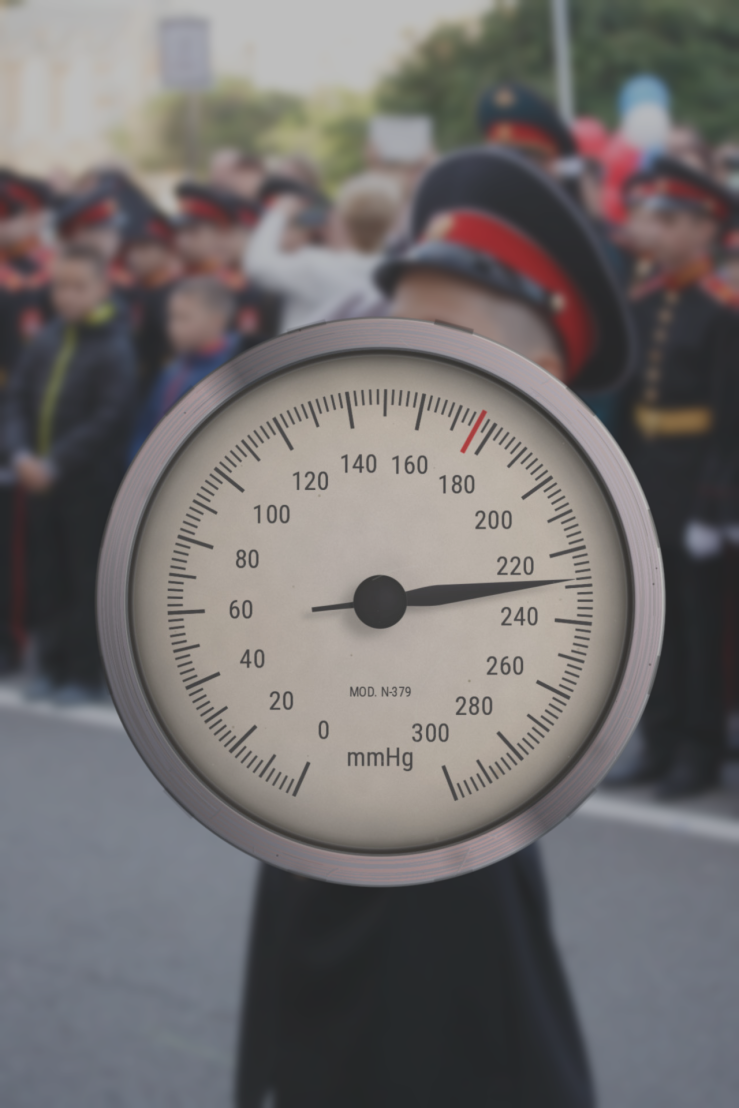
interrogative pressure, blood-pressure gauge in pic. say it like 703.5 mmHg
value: 228 mmHg
